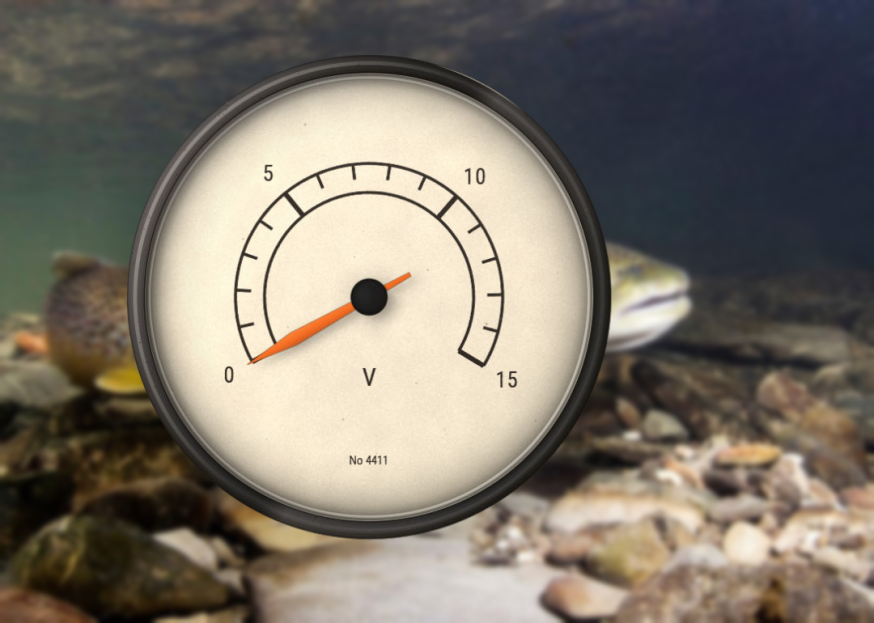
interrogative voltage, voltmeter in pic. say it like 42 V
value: 0 V
